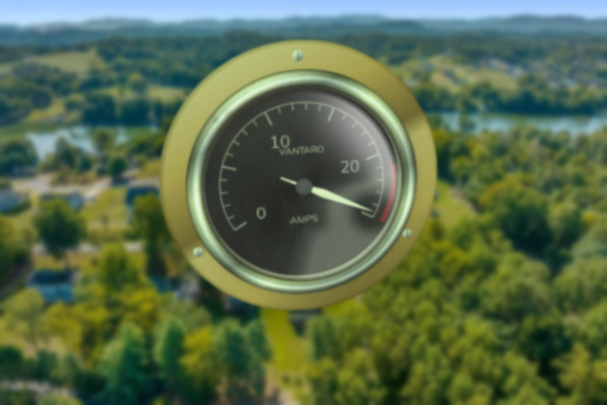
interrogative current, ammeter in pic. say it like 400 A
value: 24.5 A
